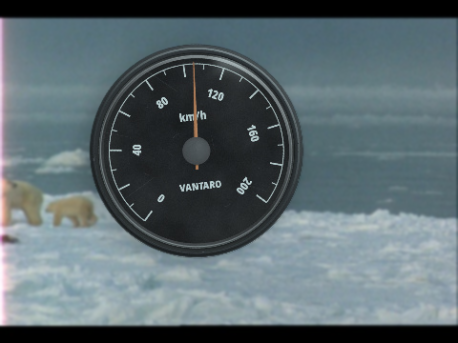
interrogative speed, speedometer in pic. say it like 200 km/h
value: 105 km/h
